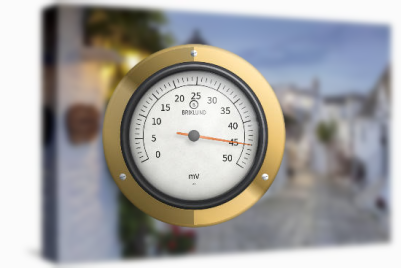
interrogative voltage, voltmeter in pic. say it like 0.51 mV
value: 45 mV
